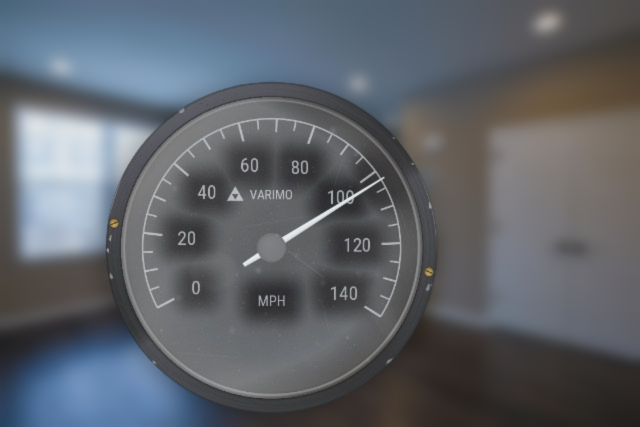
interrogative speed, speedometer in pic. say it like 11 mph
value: 102.5 mph
